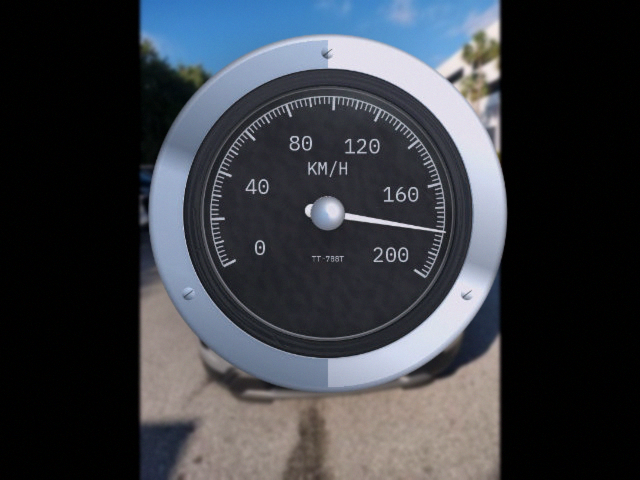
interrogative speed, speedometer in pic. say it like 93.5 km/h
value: 180 km/h
